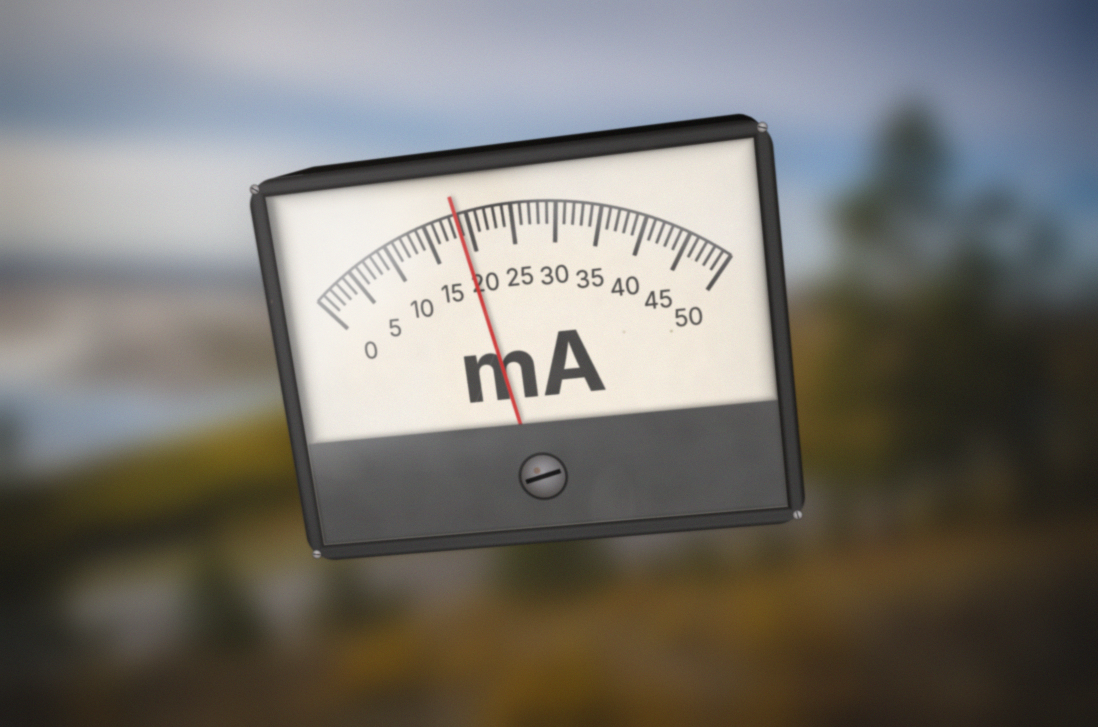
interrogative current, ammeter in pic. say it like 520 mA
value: 19 mA
